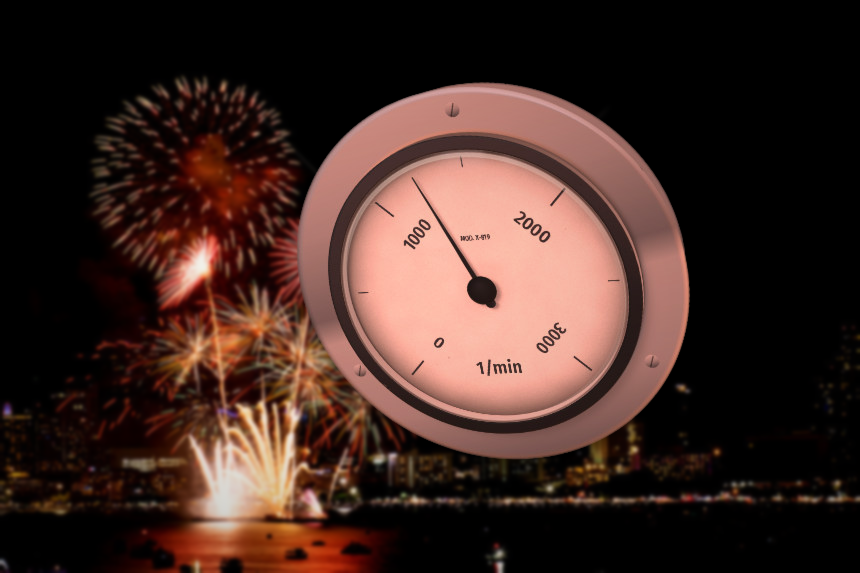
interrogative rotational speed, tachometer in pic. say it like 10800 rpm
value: 1250 rpm
